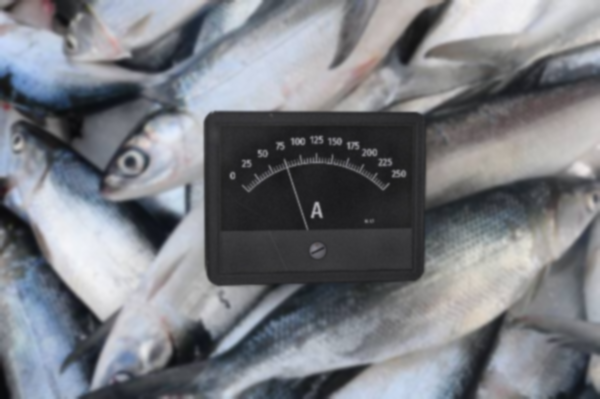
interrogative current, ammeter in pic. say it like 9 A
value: 75 A
